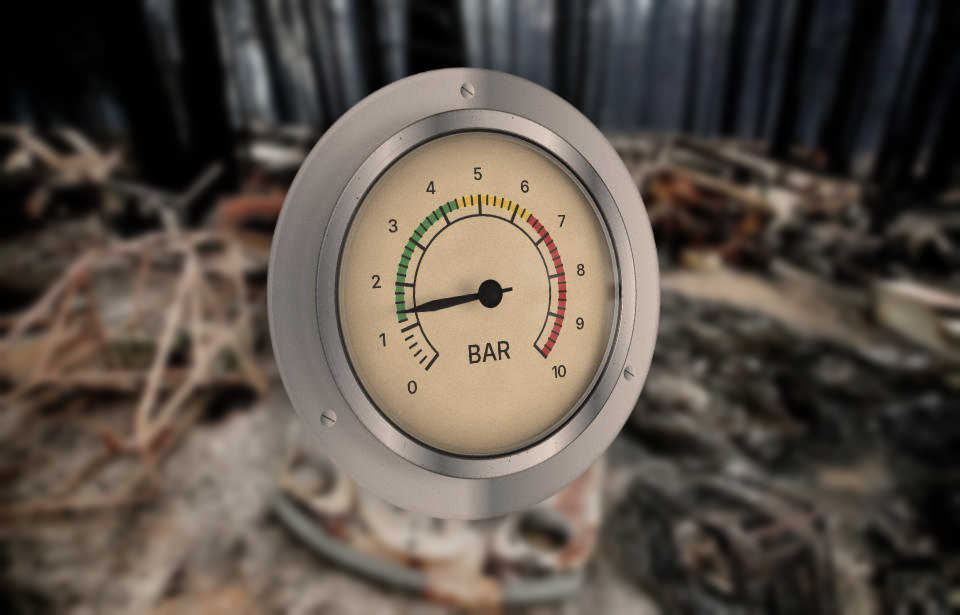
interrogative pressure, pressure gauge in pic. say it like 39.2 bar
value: 1.4 bar
